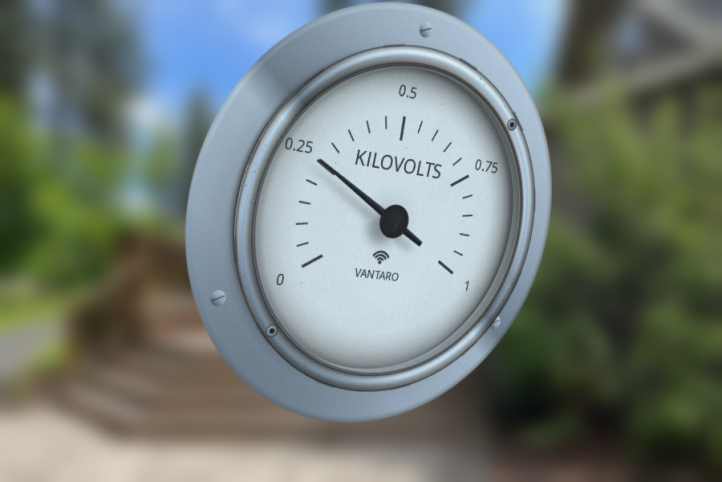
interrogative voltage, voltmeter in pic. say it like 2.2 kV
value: 0.25 kV
